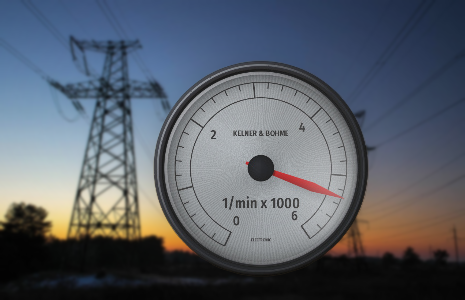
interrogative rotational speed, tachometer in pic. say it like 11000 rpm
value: 5300 rpm
